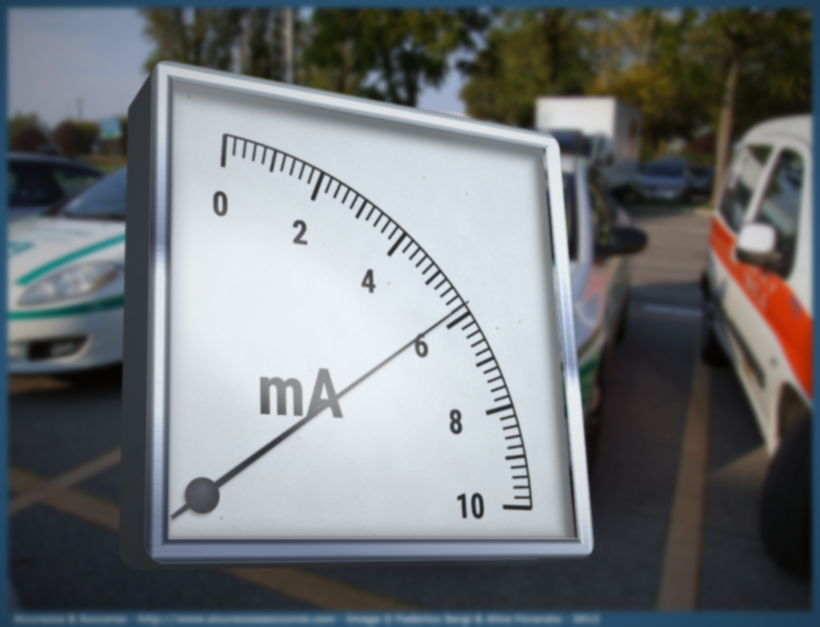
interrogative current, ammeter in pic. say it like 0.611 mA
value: 5.8 mA
